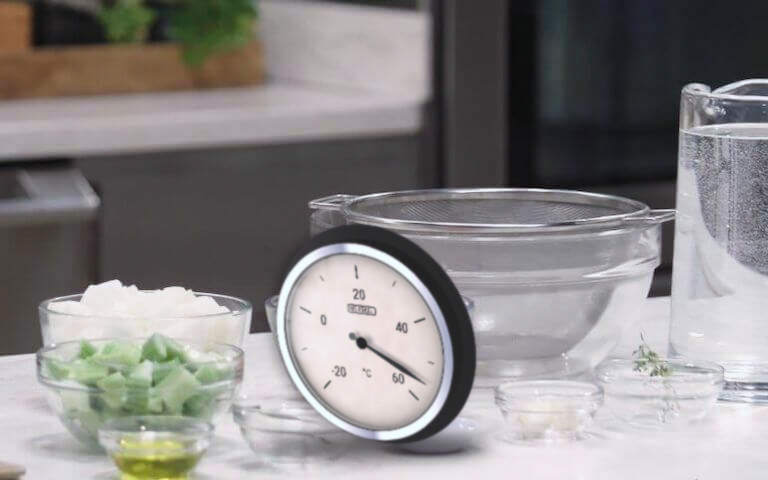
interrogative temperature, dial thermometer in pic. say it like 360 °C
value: 55 °C
